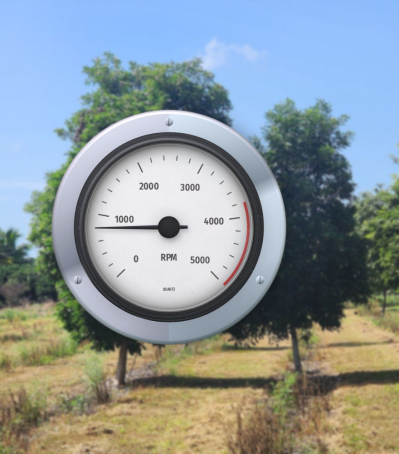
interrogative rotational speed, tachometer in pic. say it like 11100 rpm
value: 800 rpm
